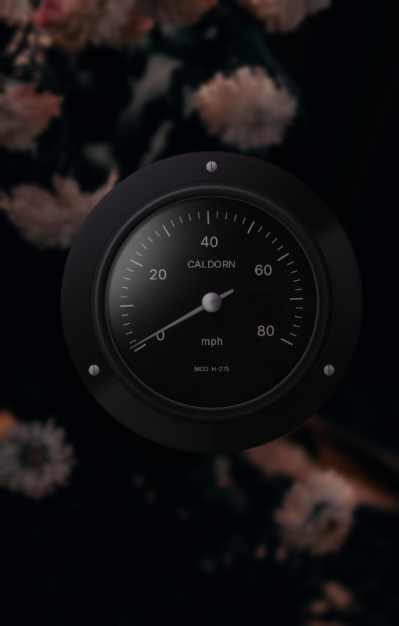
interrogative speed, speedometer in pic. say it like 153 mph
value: 1 mph
